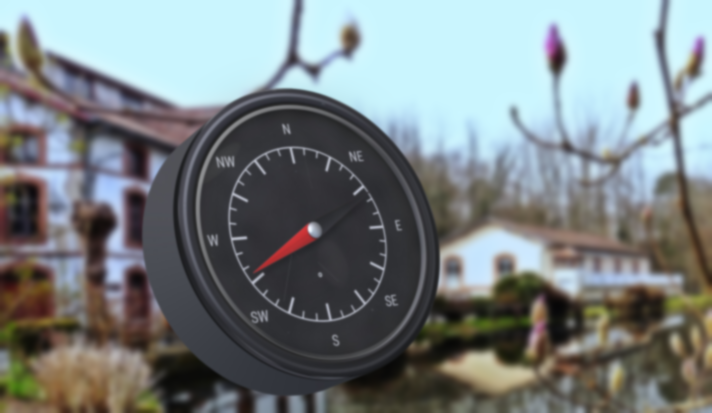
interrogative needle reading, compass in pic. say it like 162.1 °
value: 245 °
